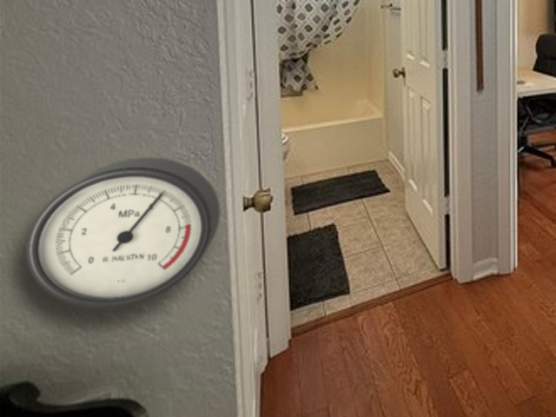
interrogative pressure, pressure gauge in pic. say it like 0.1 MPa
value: 6 MPa
